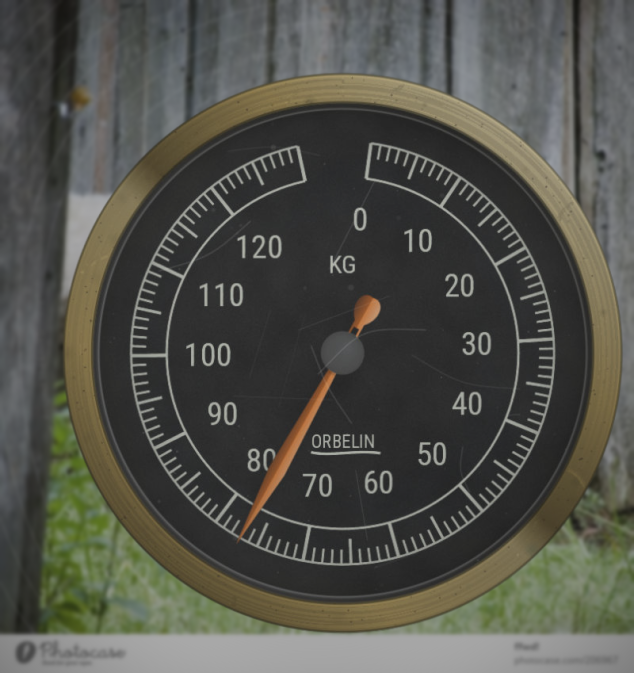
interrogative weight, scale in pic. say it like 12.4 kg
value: 77 kg
